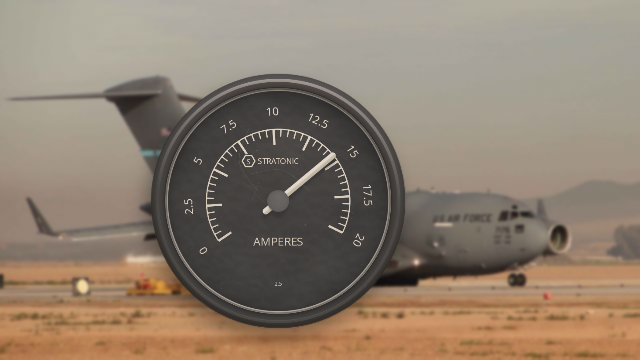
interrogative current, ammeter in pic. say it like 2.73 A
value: 14.5 A
